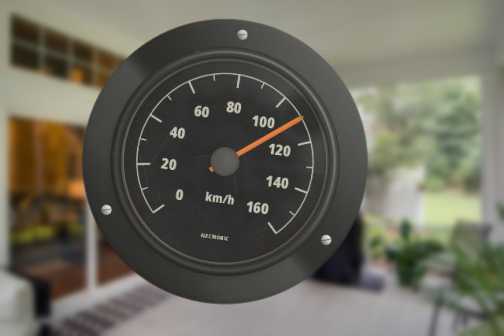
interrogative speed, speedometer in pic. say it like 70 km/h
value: 110 km/h
